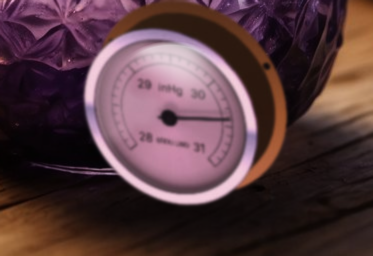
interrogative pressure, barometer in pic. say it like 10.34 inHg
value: 30.4 inHg
